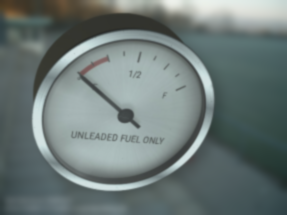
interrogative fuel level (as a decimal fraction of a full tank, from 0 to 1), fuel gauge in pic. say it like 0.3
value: 0
